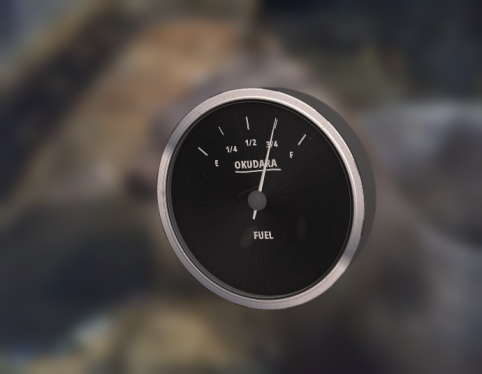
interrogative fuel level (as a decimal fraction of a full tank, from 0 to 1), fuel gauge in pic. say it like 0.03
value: 0.75
